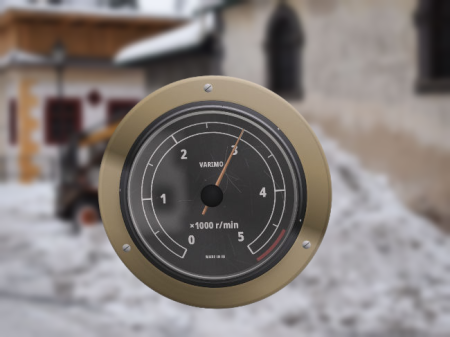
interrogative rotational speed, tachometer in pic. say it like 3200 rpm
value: 3000 rpm
